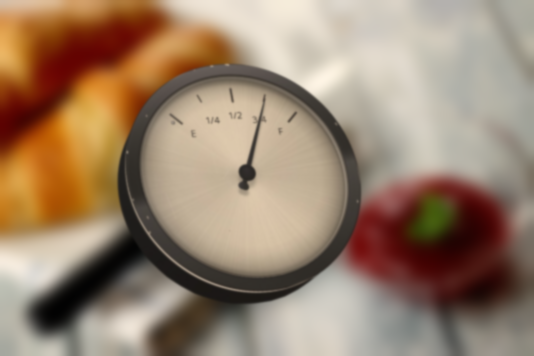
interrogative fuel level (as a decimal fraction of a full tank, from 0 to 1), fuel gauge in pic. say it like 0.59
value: 0.75
